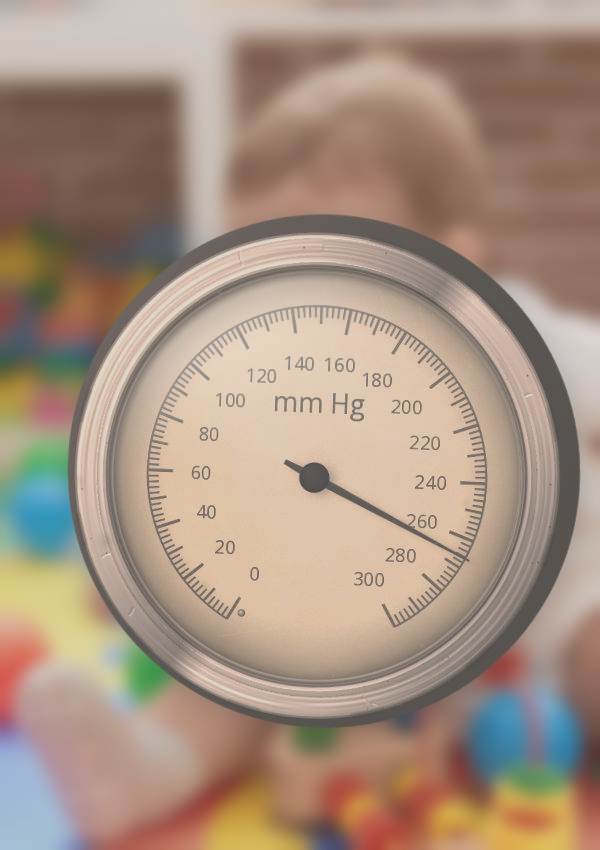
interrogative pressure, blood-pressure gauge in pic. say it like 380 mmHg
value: 266 mmHg
